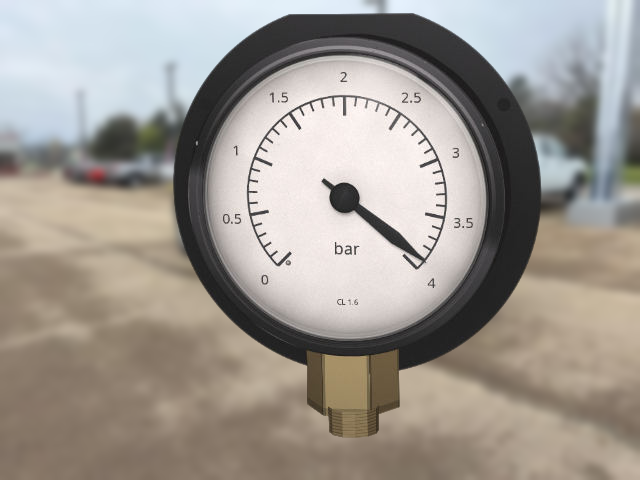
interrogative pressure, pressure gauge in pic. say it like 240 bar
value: 3.9 bar
